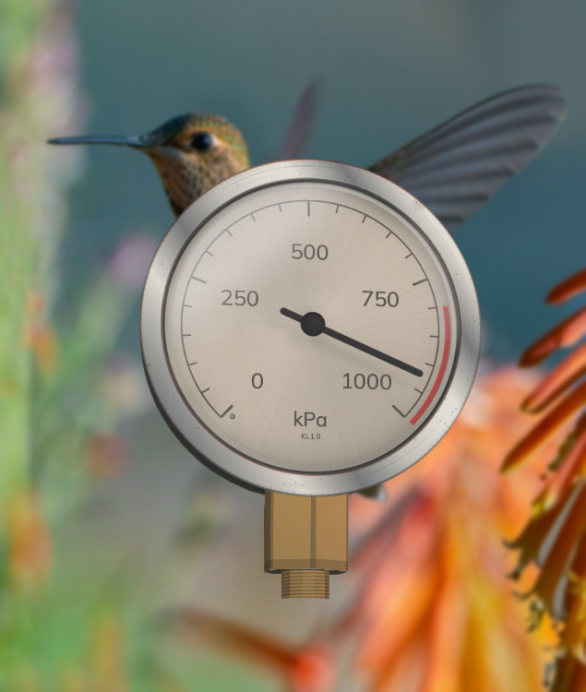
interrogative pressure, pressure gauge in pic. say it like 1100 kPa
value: 925 kPa
